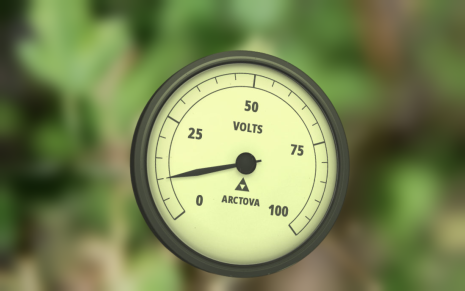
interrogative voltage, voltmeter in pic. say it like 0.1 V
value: 10 V
